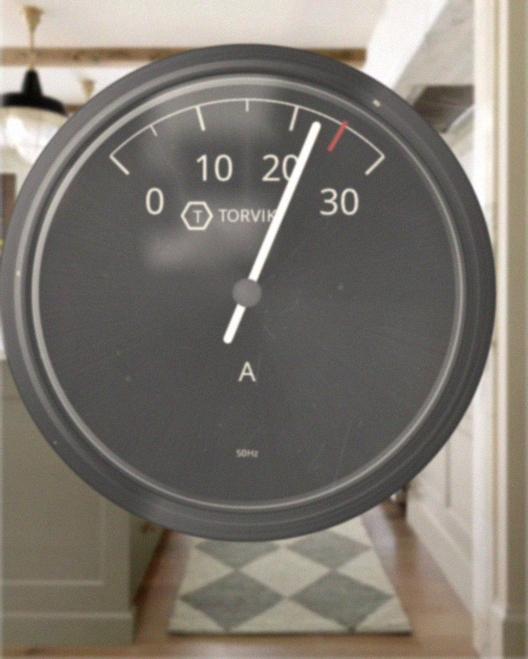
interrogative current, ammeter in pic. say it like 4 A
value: 22.5 A
